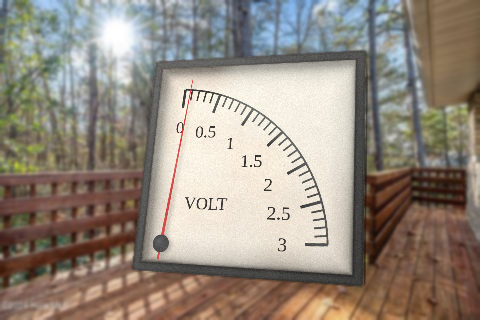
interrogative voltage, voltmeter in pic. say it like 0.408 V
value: 0.1 V
